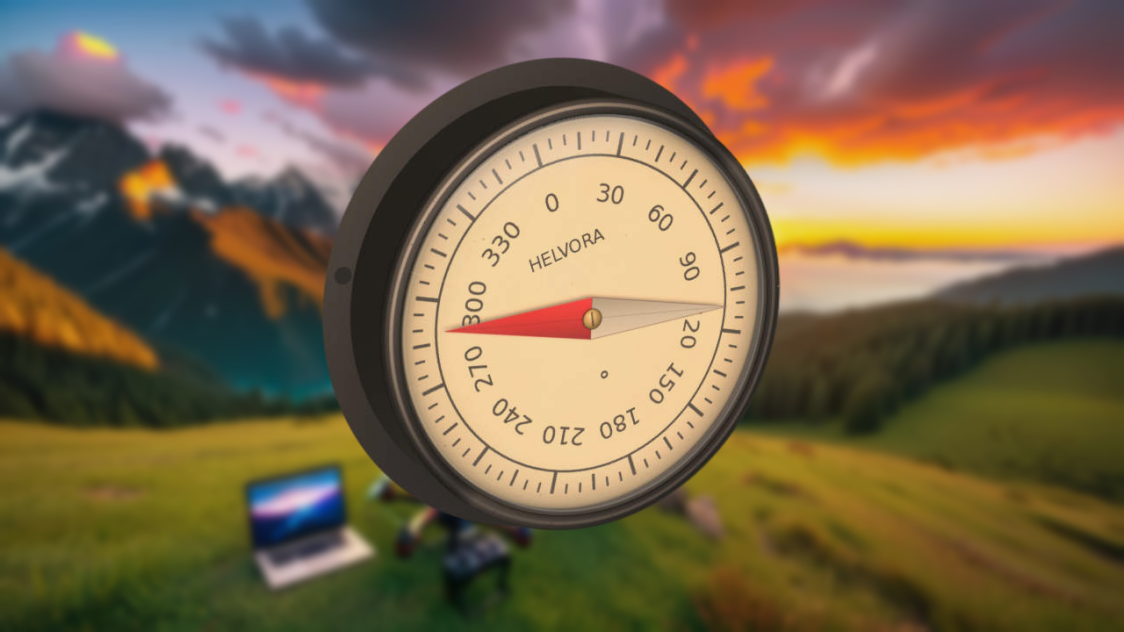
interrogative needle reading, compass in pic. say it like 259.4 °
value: 290 °
